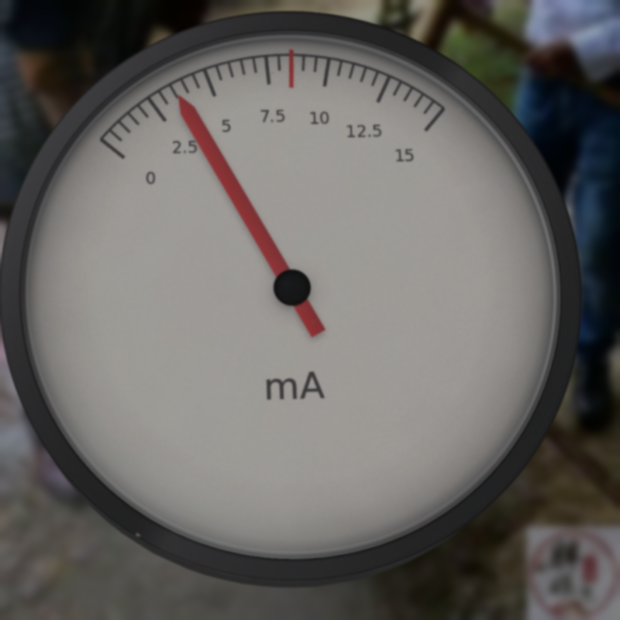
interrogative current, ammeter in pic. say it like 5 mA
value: 3.5 mA
